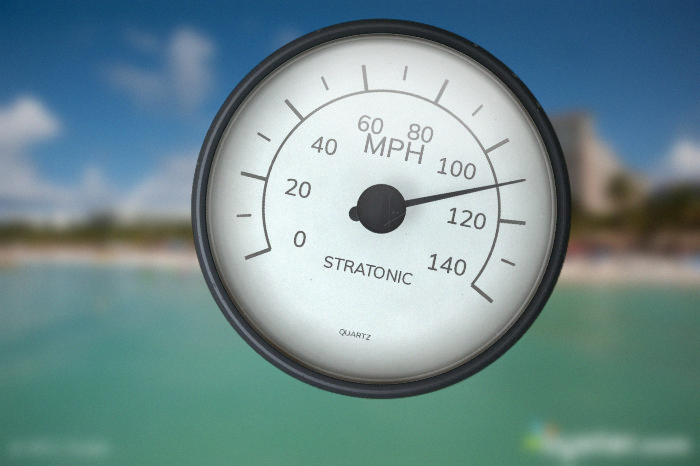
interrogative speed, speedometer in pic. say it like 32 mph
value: 110 mph
